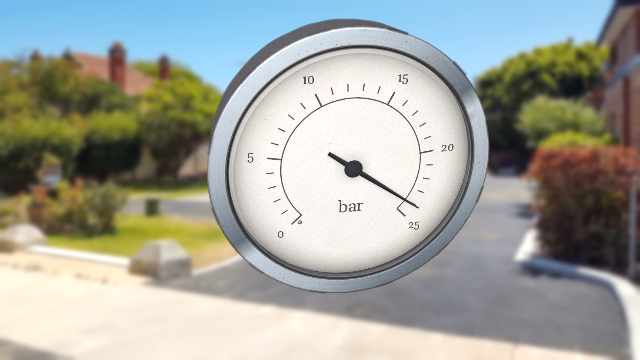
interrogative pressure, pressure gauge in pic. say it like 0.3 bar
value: 24 bar
